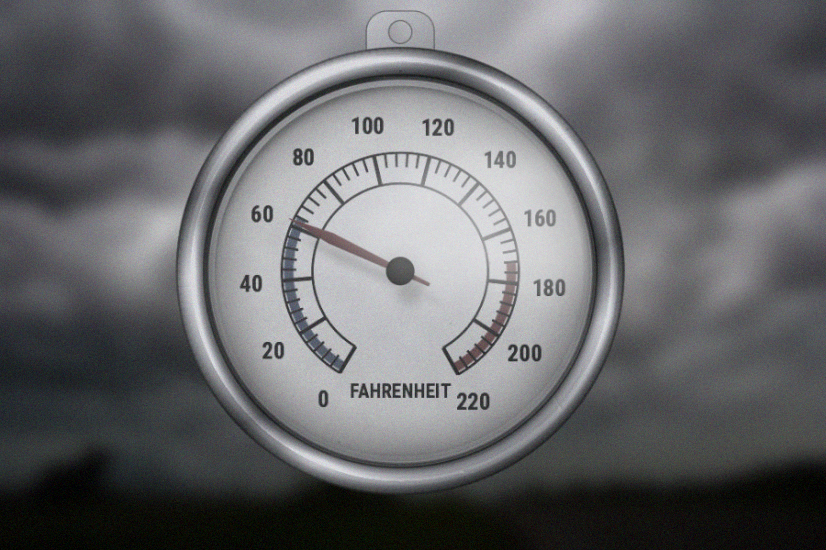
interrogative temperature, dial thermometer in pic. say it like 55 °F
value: 62 °F
